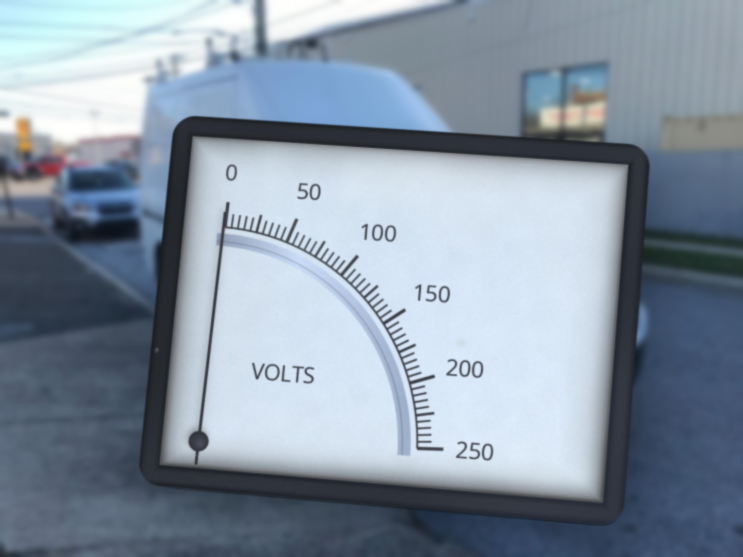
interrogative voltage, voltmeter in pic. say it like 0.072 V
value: 0 V
